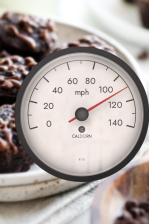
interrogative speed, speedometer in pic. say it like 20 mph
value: 110 mph
